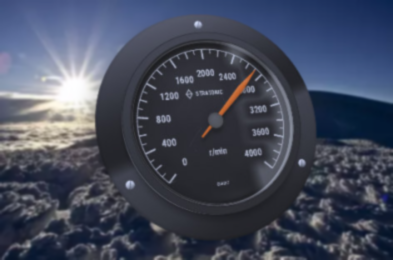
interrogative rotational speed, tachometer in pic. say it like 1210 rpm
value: 2700 rpm
